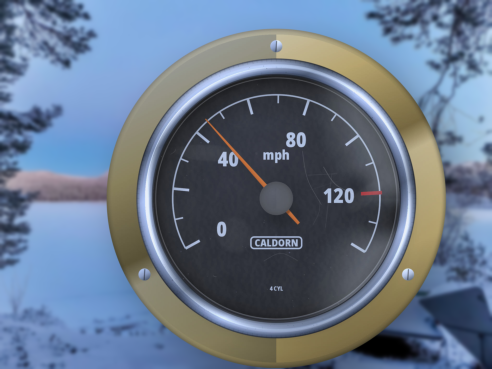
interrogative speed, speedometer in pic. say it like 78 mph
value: 45 mph
